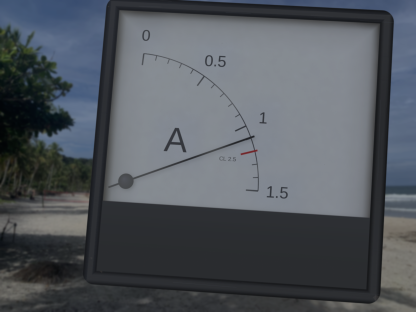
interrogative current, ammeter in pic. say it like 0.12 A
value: 1.1 A
